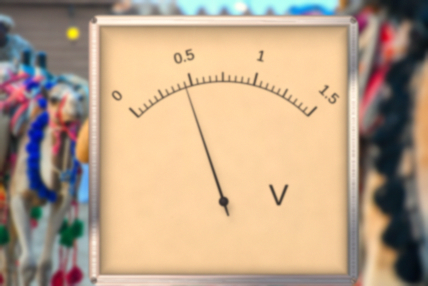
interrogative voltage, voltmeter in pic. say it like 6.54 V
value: 0.45 V
